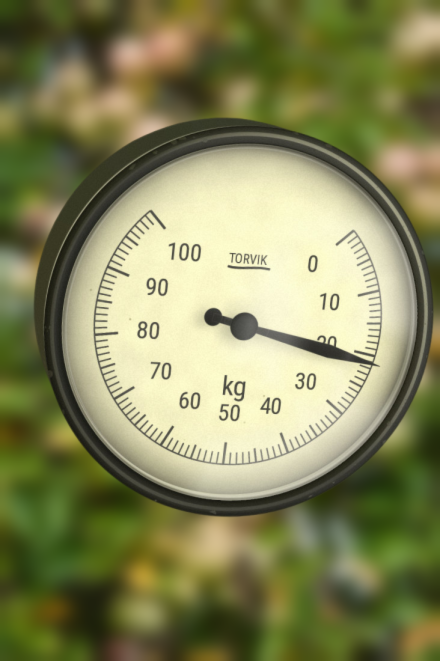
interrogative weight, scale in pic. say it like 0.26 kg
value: 21 kg
